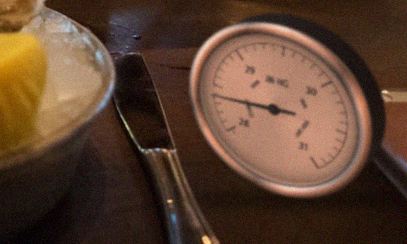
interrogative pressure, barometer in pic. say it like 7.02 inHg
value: 28.4 inHg
